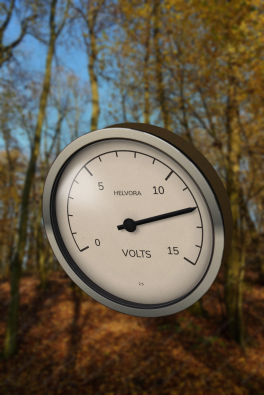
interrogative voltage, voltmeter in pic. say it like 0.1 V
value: 12 V
